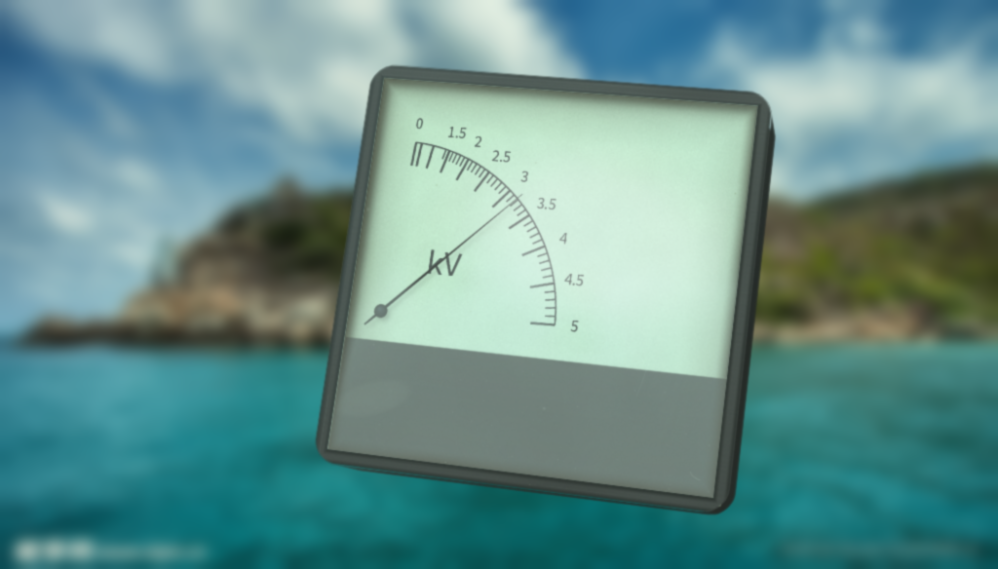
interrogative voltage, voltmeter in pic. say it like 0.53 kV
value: 3.2 kV
